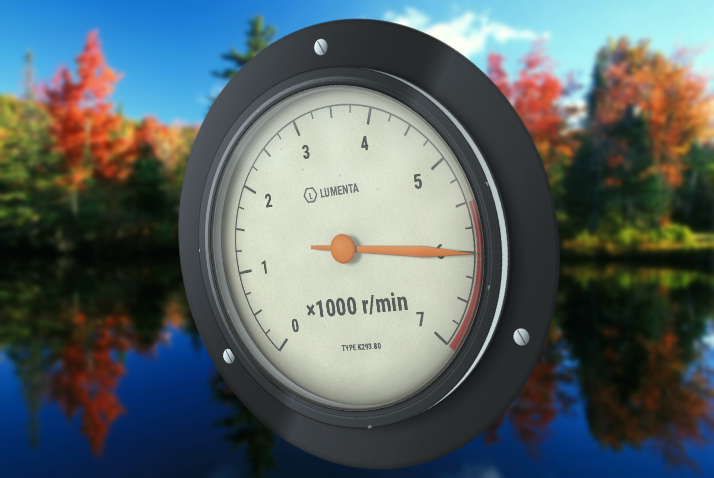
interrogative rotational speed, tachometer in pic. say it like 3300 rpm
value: 6000 rpm
